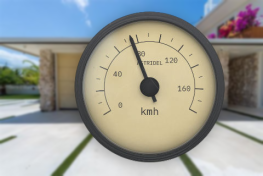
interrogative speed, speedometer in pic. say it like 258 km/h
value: 75 km/h
